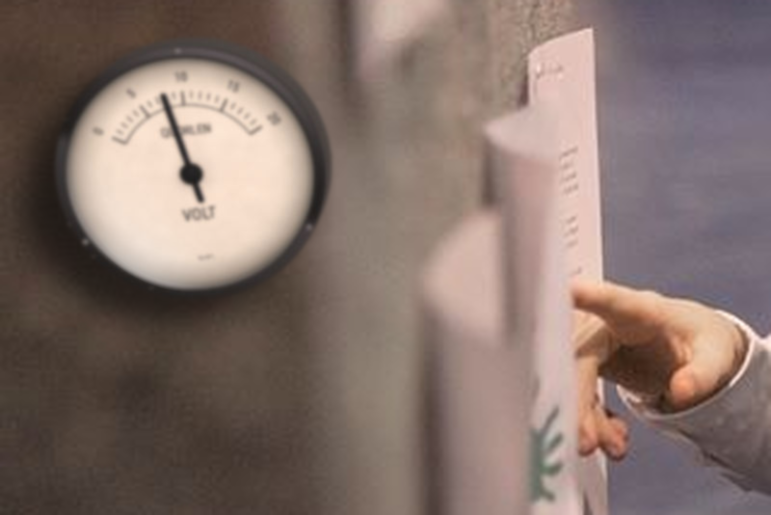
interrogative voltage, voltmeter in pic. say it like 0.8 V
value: 8 V
